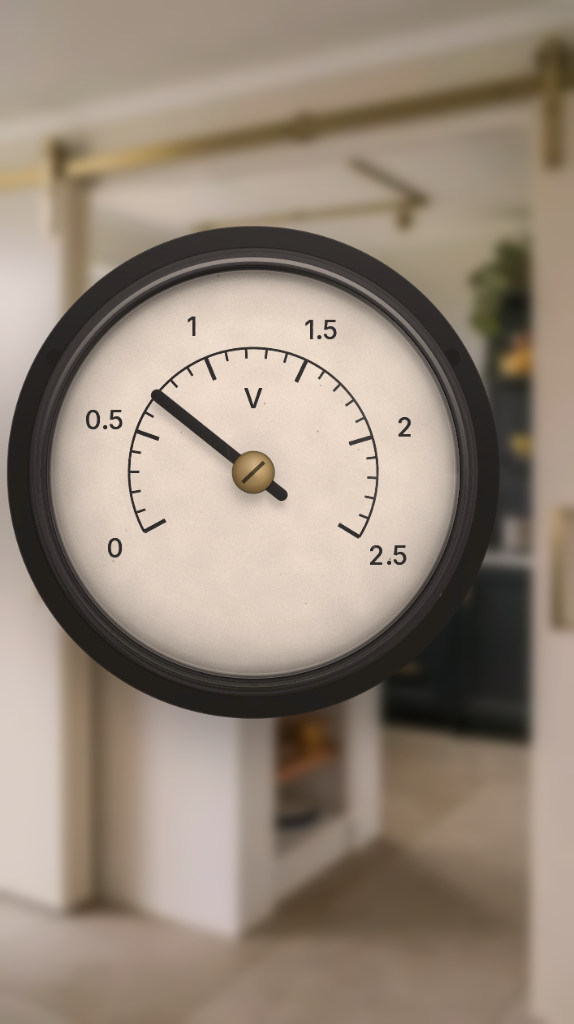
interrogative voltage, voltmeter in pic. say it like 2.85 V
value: 0.7 V
